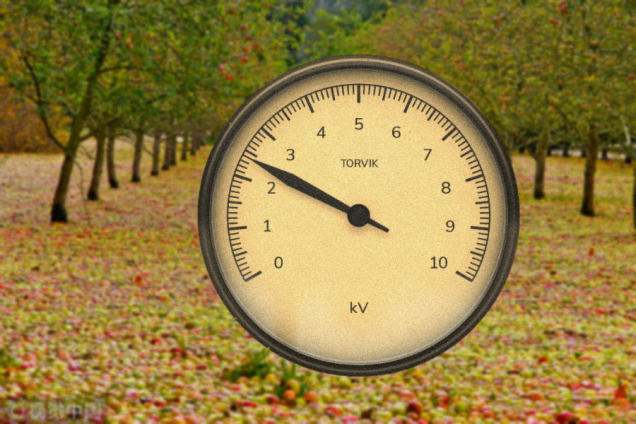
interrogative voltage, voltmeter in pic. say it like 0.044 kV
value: 2.4 kV
